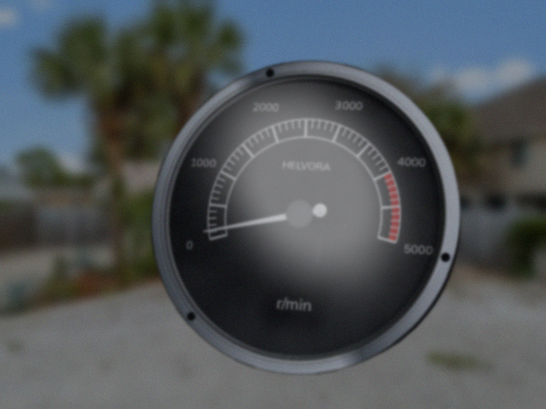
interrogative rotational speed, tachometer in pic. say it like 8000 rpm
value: 100 rpm
